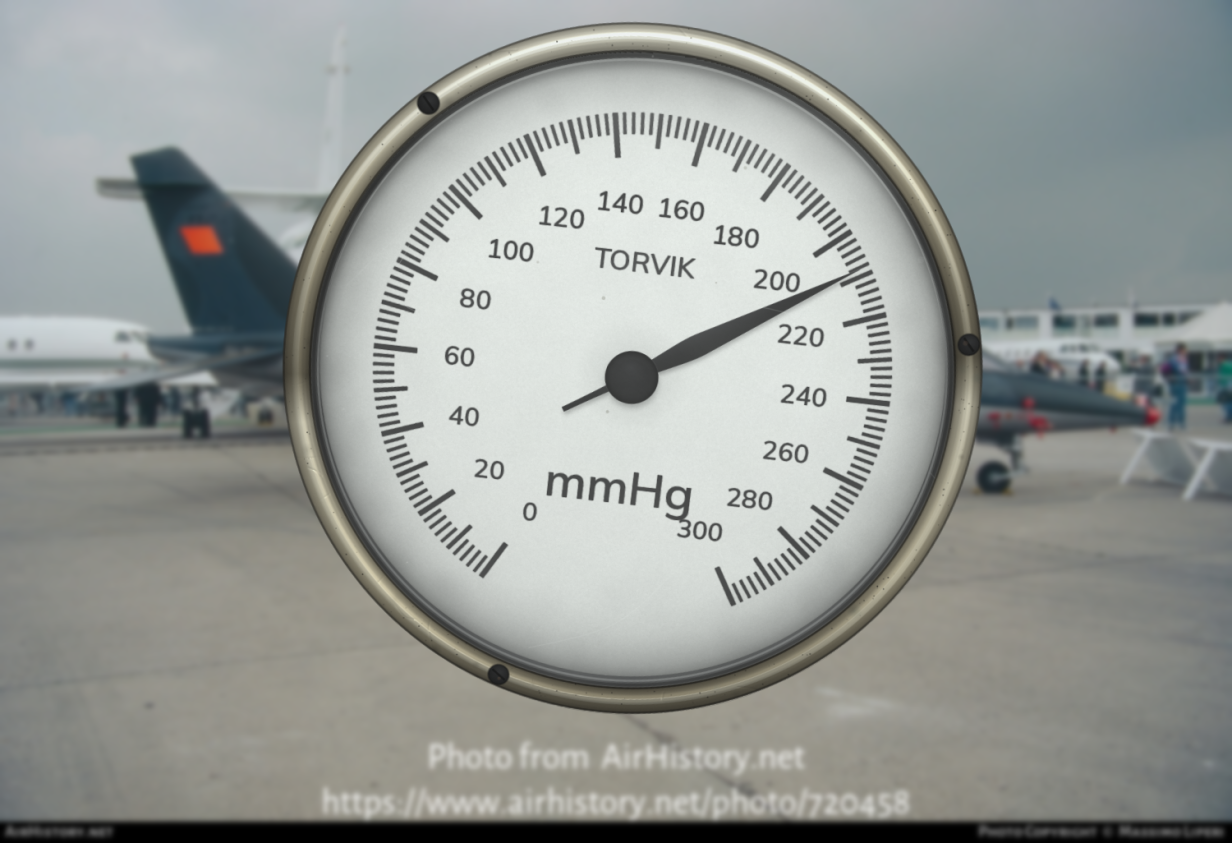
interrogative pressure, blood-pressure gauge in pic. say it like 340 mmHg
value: 208 mmHg
